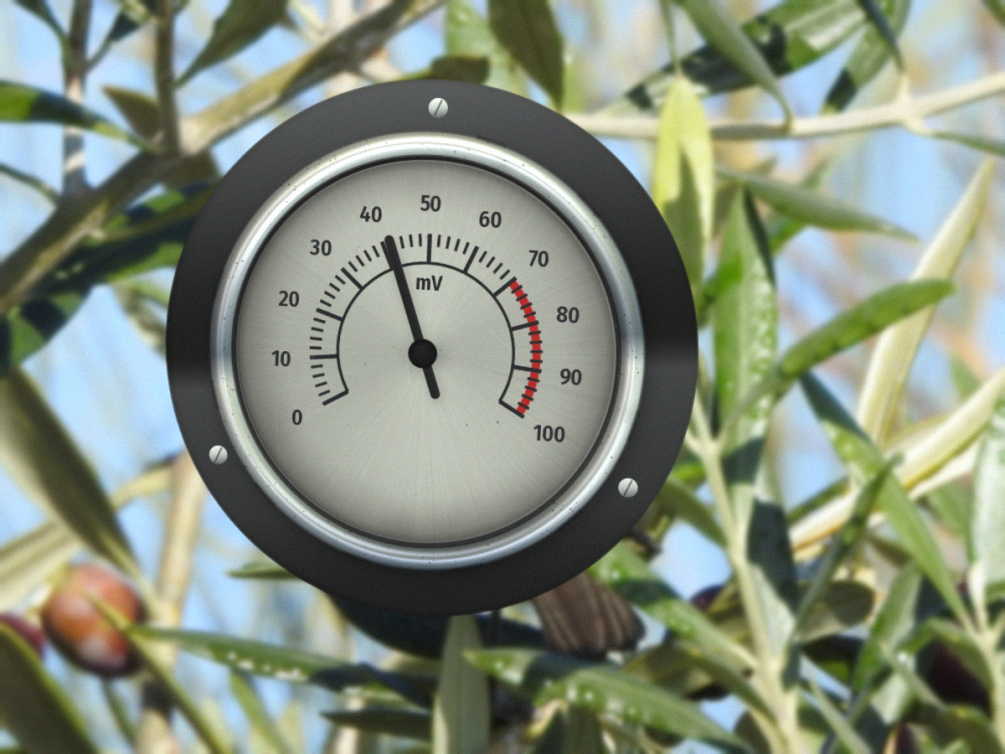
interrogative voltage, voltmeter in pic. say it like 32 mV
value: 42 mV
